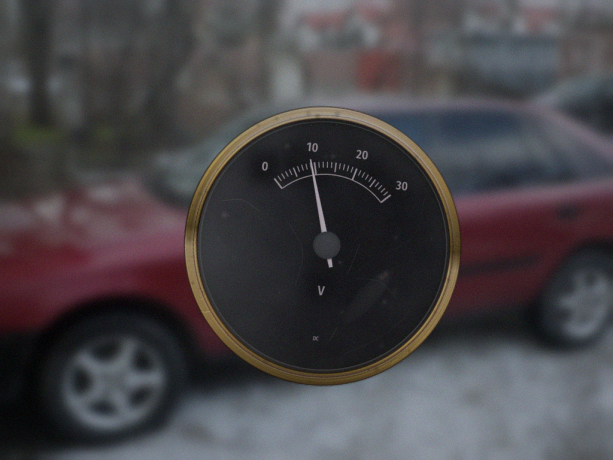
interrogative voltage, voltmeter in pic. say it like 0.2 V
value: 9 V
